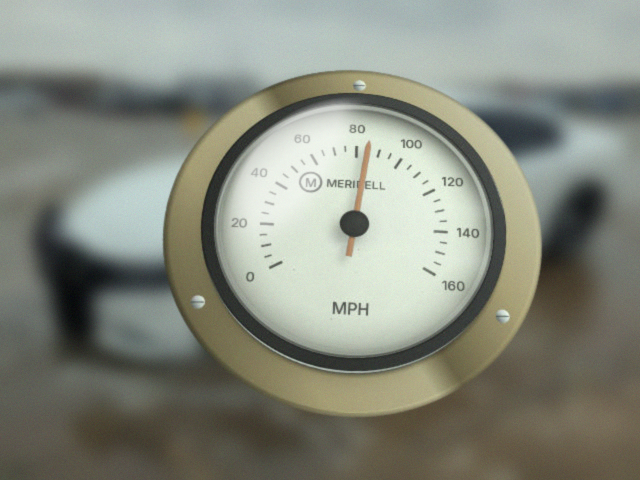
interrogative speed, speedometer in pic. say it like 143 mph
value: 85 mph
